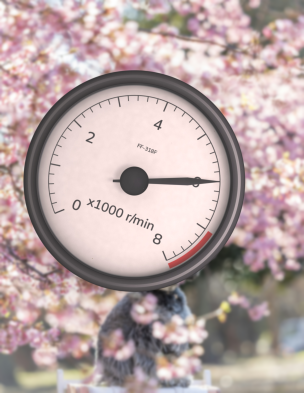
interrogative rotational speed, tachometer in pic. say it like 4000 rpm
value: 6000 rpm
